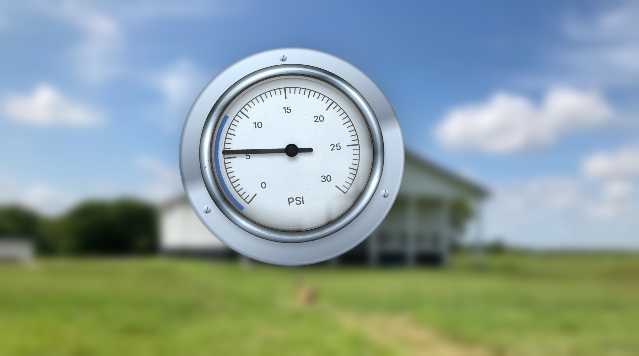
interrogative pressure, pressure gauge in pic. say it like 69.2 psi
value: 5.5 psi
